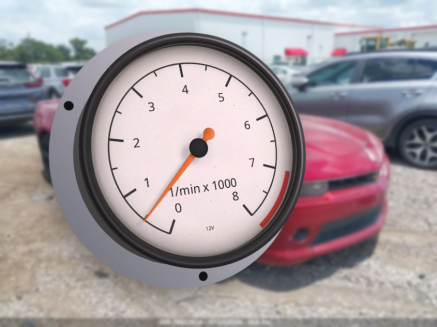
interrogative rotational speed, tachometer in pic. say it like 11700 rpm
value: 500 rpm
